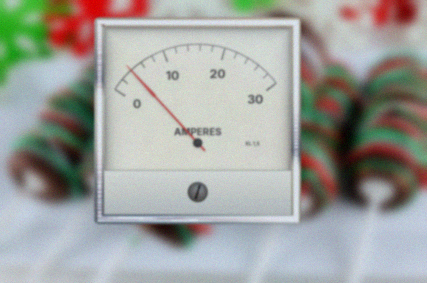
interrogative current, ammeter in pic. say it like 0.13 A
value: 4 A
